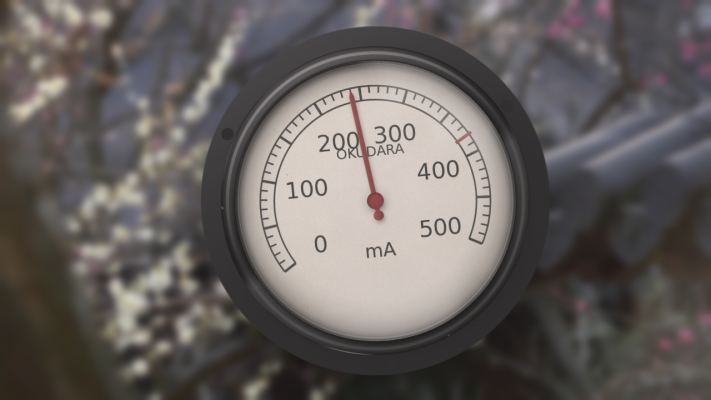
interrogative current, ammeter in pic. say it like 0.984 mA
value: 240 mA
